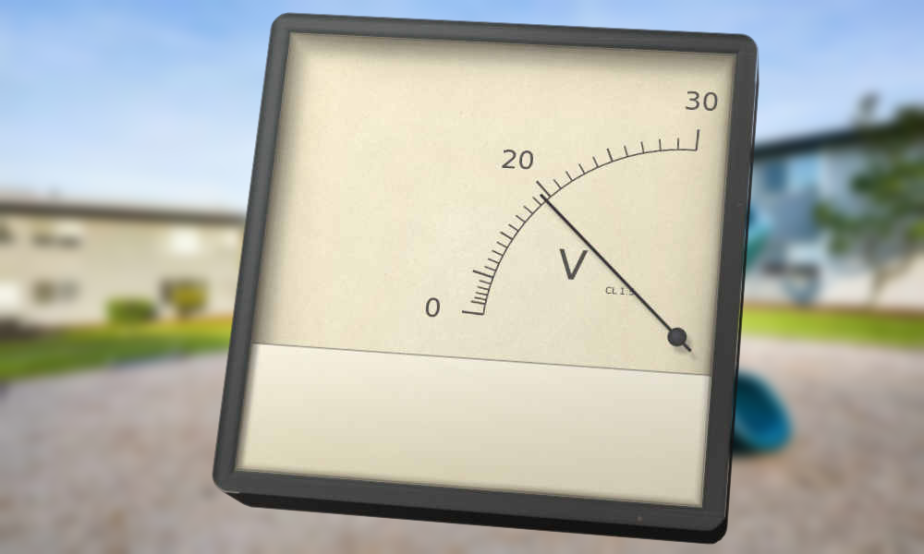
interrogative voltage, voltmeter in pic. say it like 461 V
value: 19.5 V
